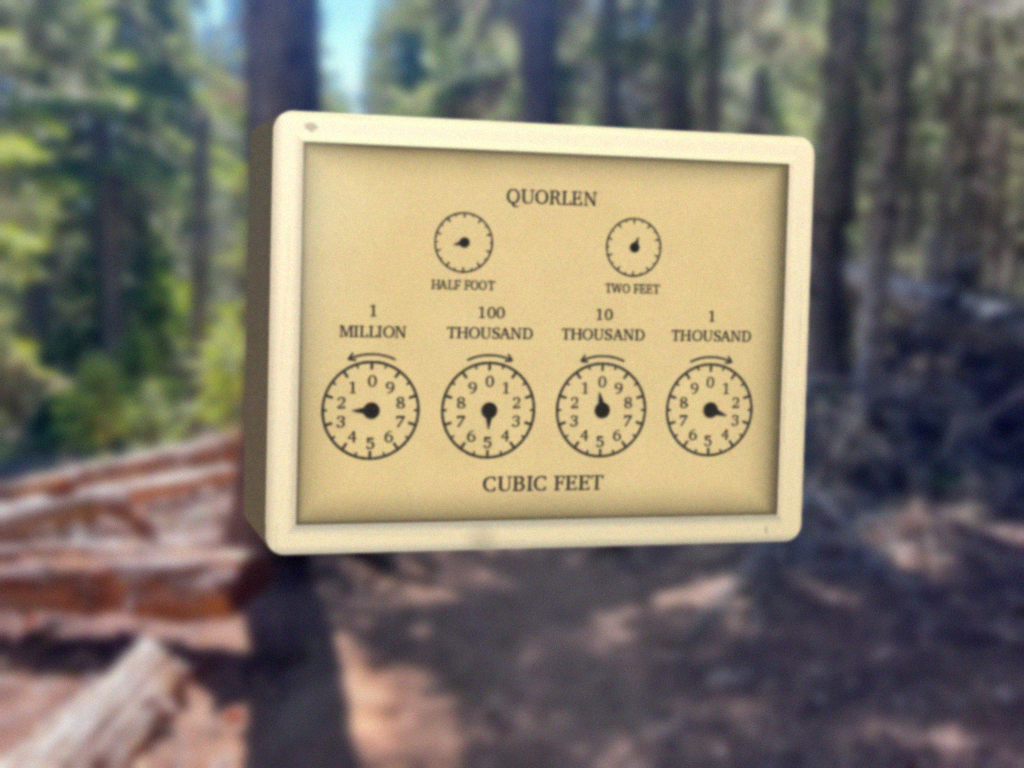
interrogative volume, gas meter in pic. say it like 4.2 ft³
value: 250300 ft³
